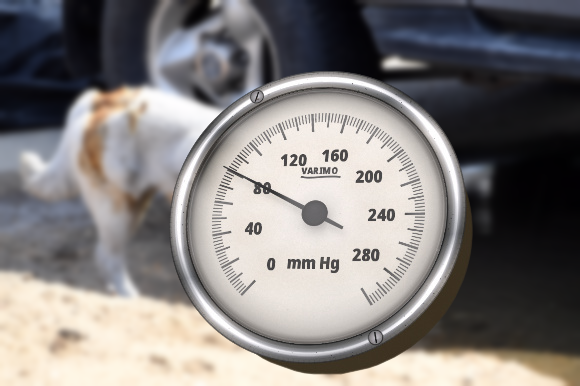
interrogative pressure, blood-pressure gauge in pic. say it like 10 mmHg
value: 80 mmHg
